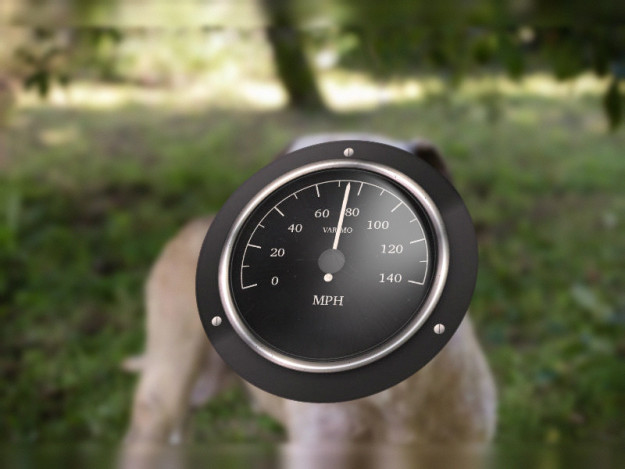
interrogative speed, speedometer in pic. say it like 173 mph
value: 75 mph
